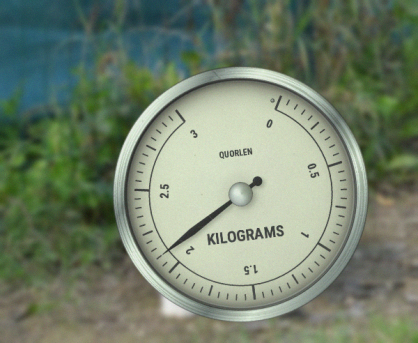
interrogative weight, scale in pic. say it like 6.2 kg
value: 2.1 kg
